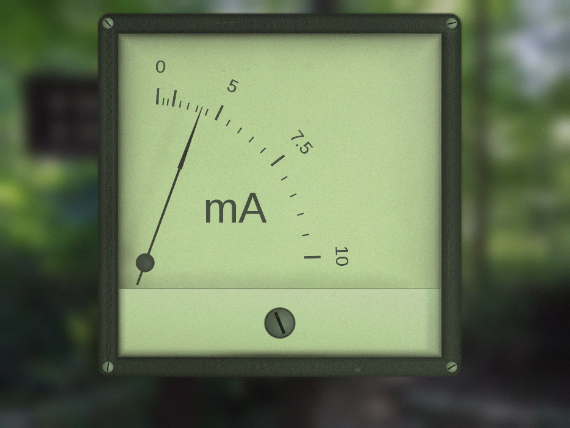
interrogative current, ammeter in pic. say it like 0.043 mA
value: 4.25 mA
